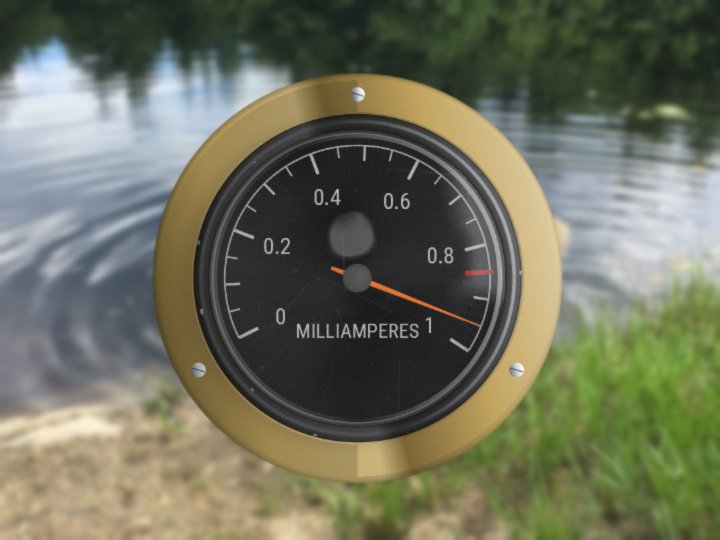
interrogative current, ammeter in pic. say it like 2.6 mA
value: 0.95 mA
